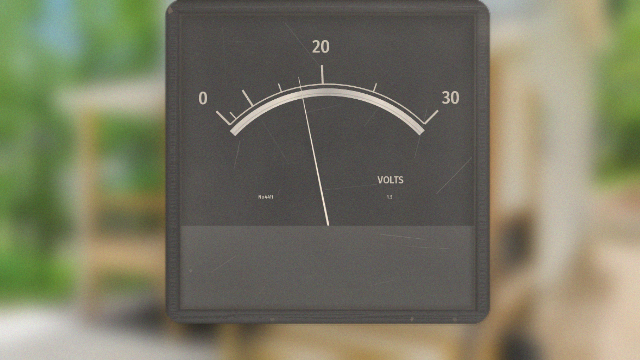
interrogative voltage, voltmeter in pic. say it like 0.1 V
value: 17.5 V
